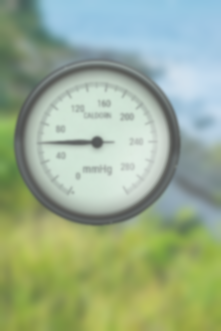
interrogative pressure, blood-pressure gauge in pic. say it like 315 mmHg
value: 60 mmHg
